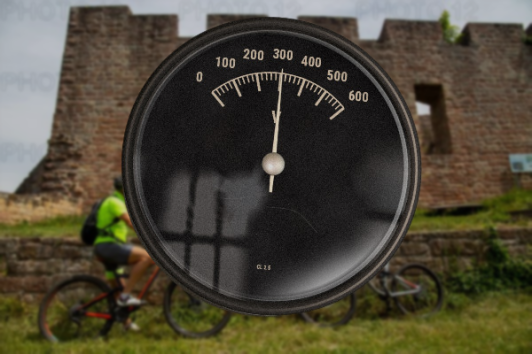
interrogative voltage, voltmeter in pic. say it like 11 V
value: 300 V
